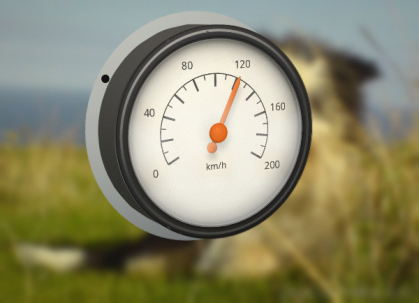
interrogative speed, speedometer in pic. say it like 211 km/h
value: 120 km/h
